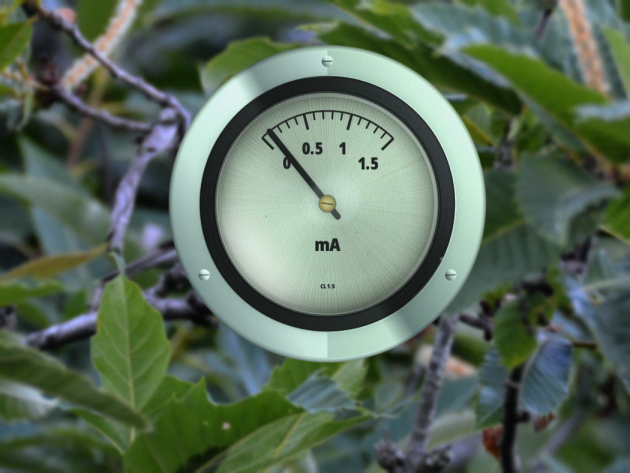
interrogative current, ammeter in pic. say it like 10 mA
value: 0.1 mA
